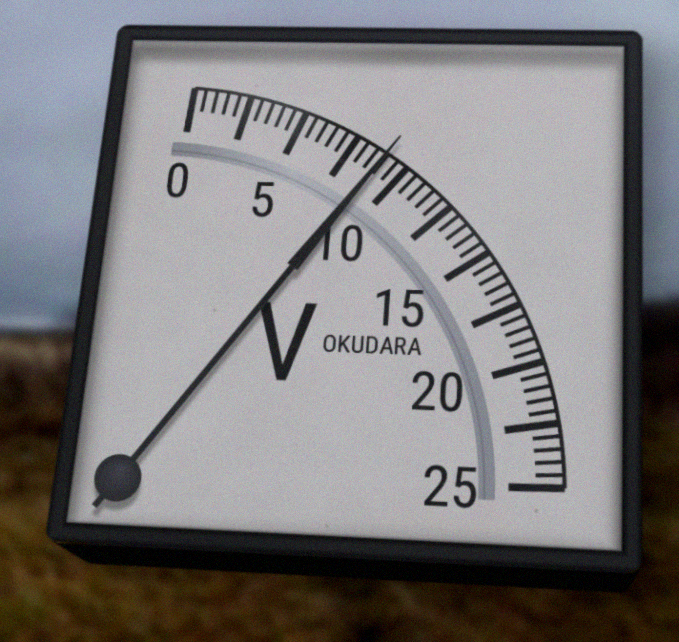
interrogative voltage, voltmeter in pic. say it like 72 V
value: 9 V
